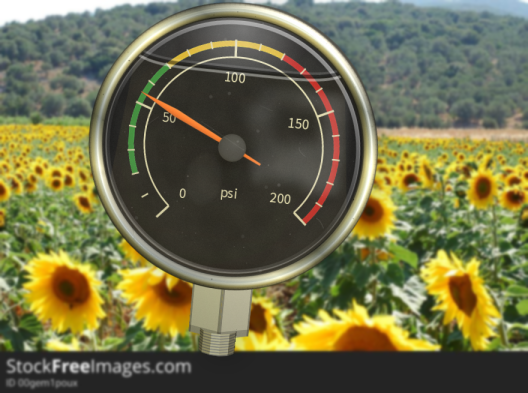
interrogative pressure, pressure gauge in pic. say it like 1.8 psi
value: 55 psi
